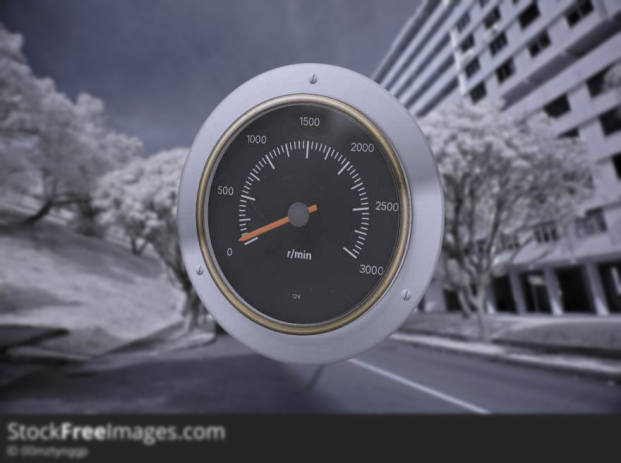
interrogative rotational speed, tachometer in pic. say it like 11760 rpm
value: 50 rpm
